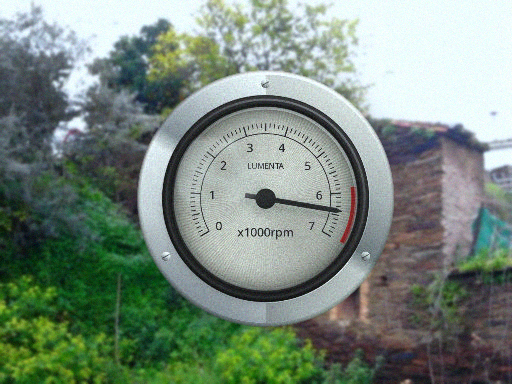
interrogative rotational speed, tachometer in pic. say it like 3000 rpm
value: 6400 rpm
